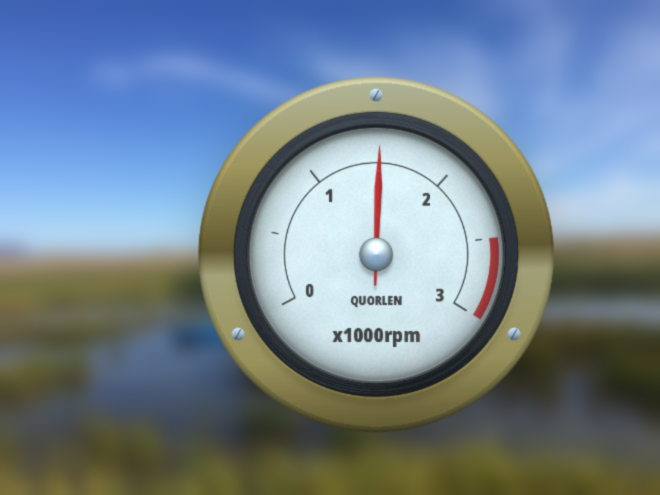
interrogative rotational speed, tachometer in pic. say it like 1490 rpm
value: 1500 rpm
